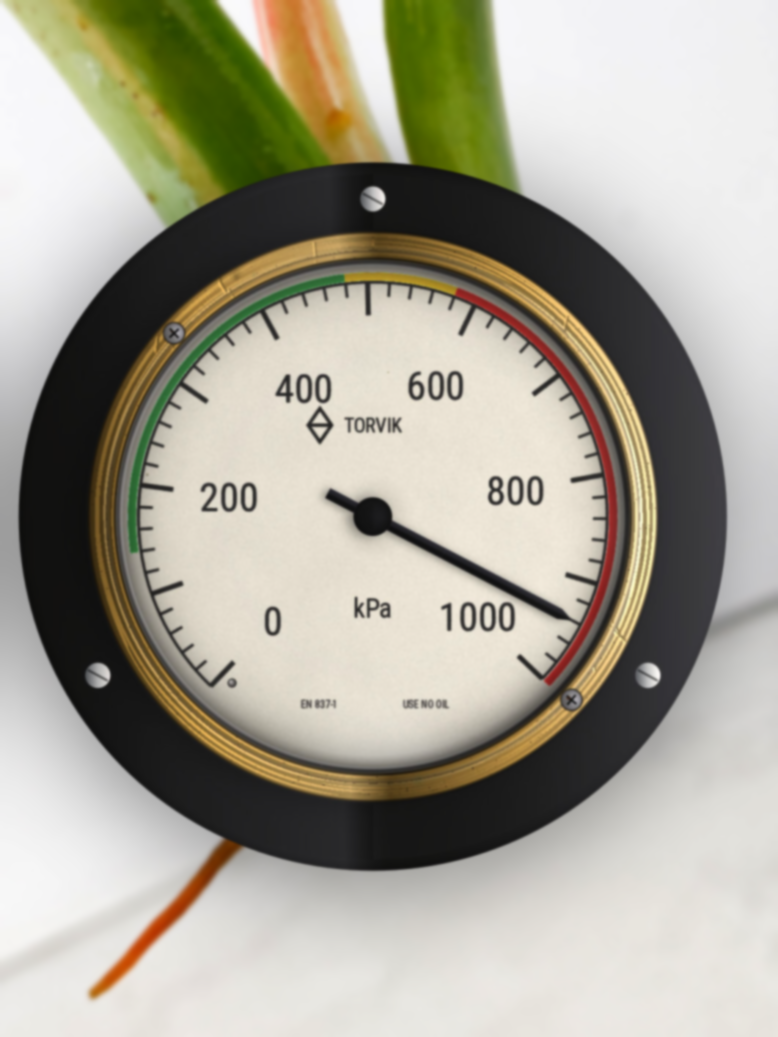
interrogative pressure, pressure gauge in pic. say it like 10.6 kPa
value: 940 kPa
